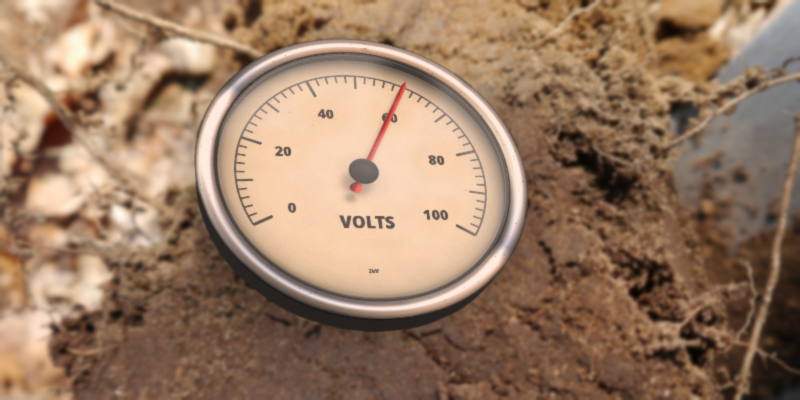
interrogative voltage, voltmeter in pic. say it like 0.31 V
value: 60 V
